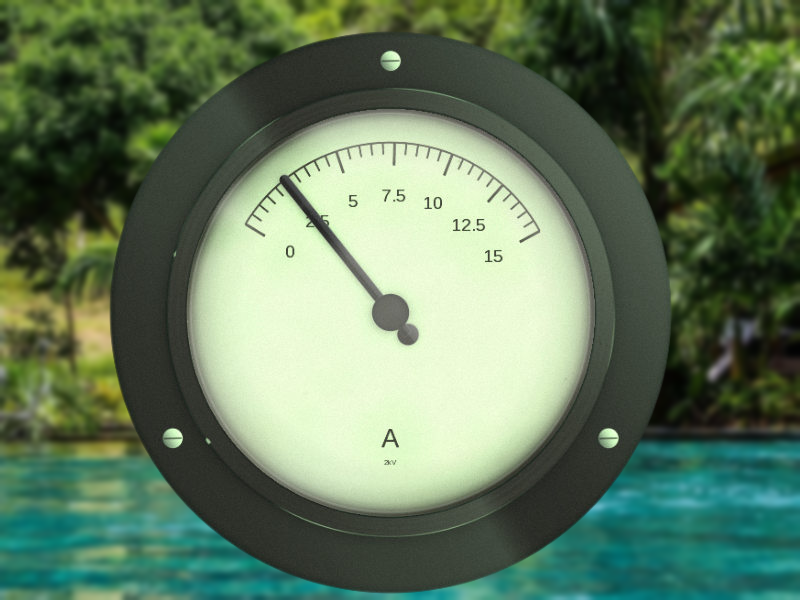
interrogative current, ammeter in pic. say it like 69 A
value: 2.5 A
